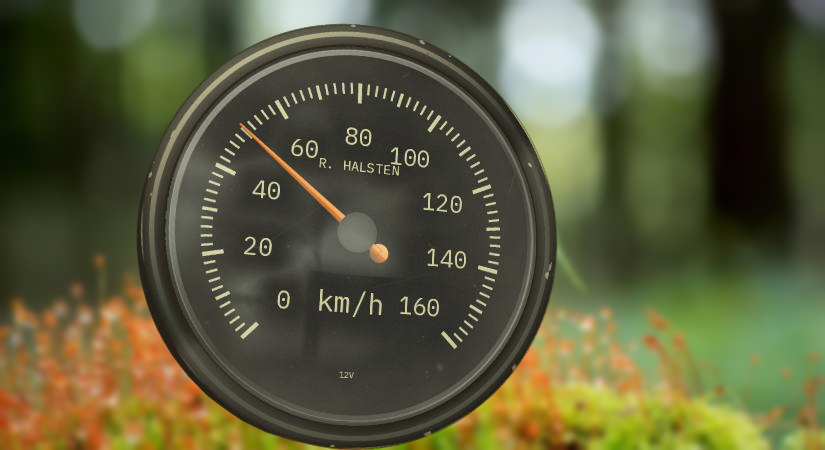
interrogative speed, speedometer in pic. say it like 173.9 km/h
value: 50 km/h
